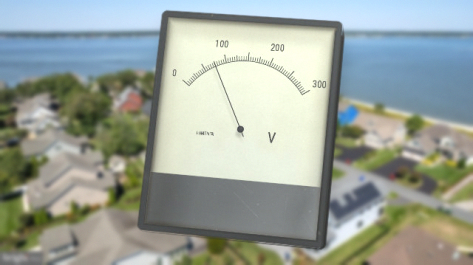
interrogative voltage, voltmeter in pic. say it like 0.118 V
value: 75 V
